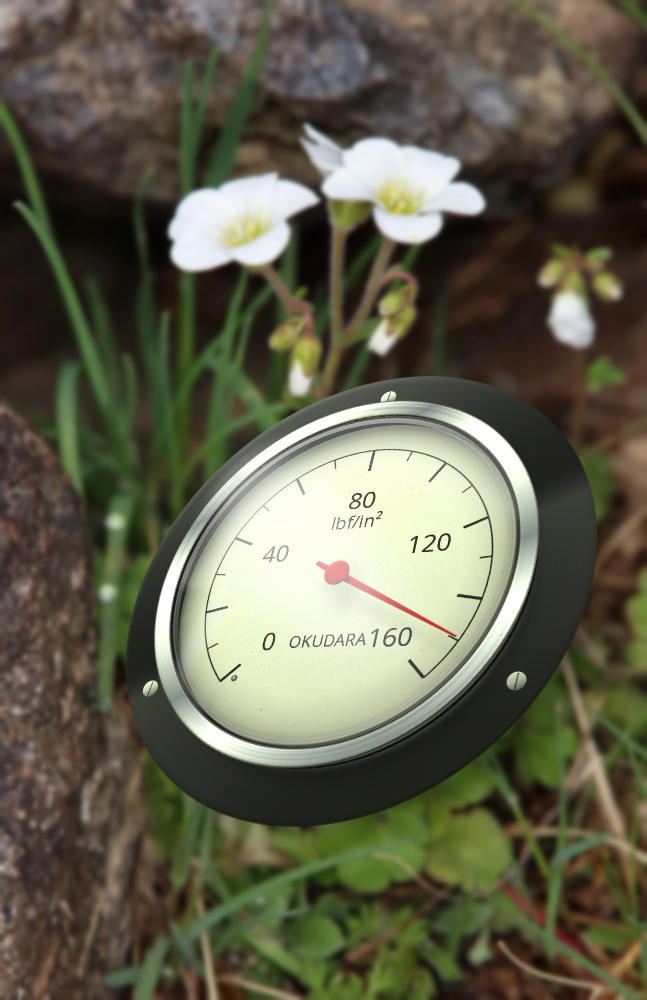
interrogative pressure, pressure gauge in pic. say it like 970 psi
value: 150 psi
